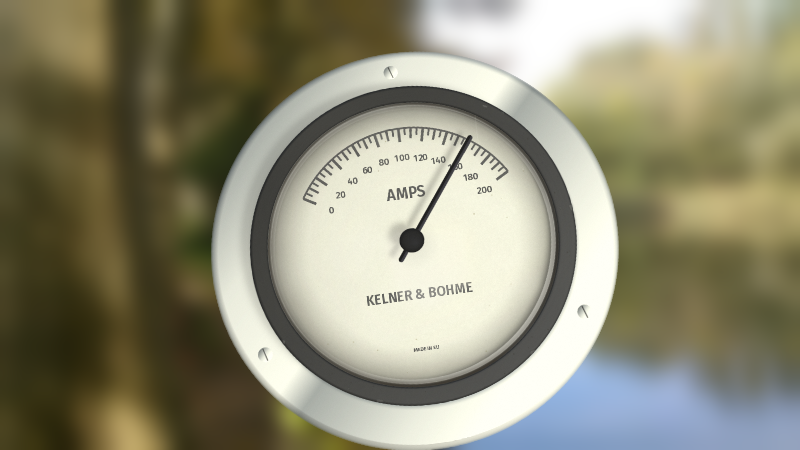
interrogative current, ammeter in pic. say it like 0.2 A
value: 160 A
